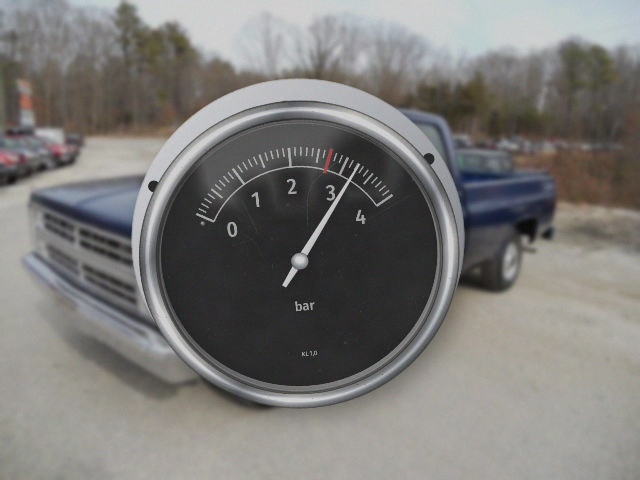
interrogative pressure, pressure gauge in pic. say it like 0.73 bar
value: 3.2 bar
